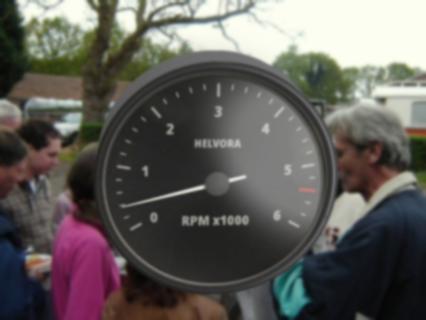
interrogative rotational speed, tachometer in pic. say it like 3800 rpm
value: 400 rpm
